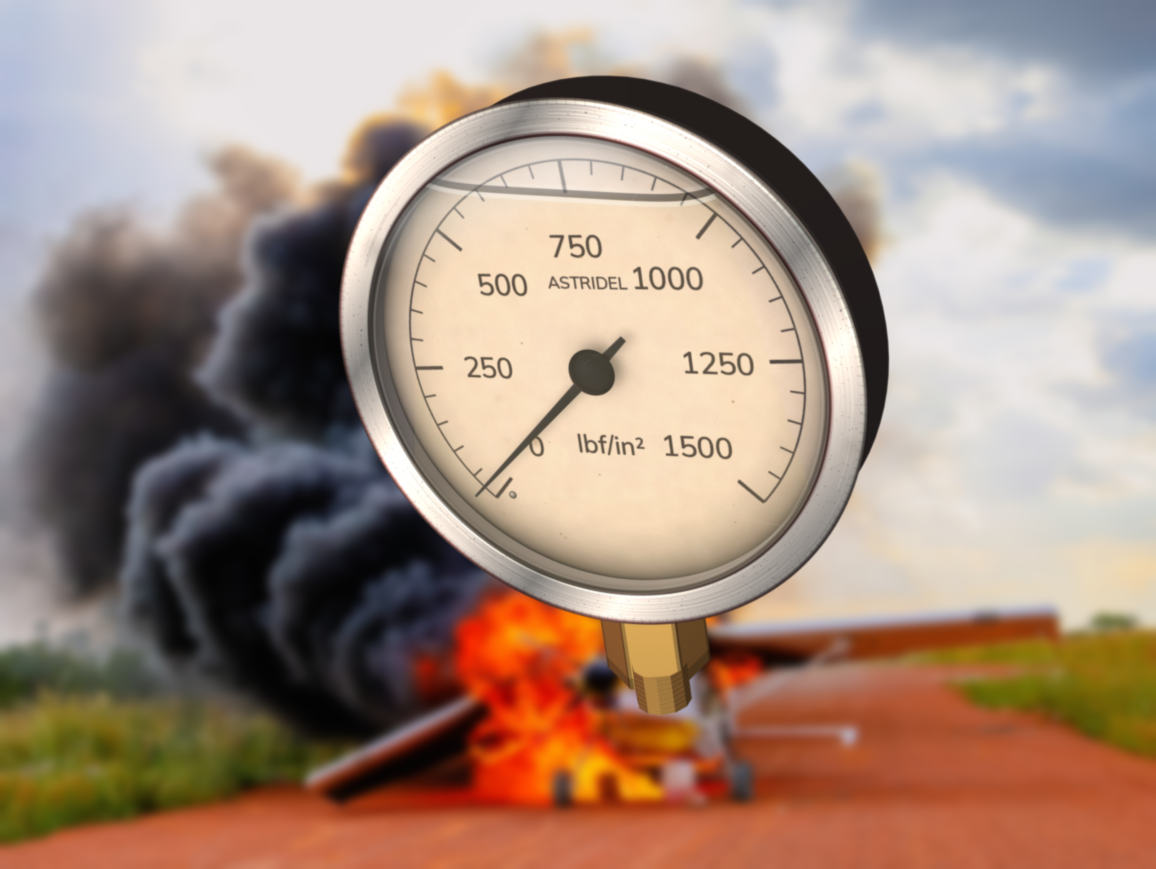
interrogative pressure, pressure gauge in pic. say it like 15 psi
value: 25 psi
